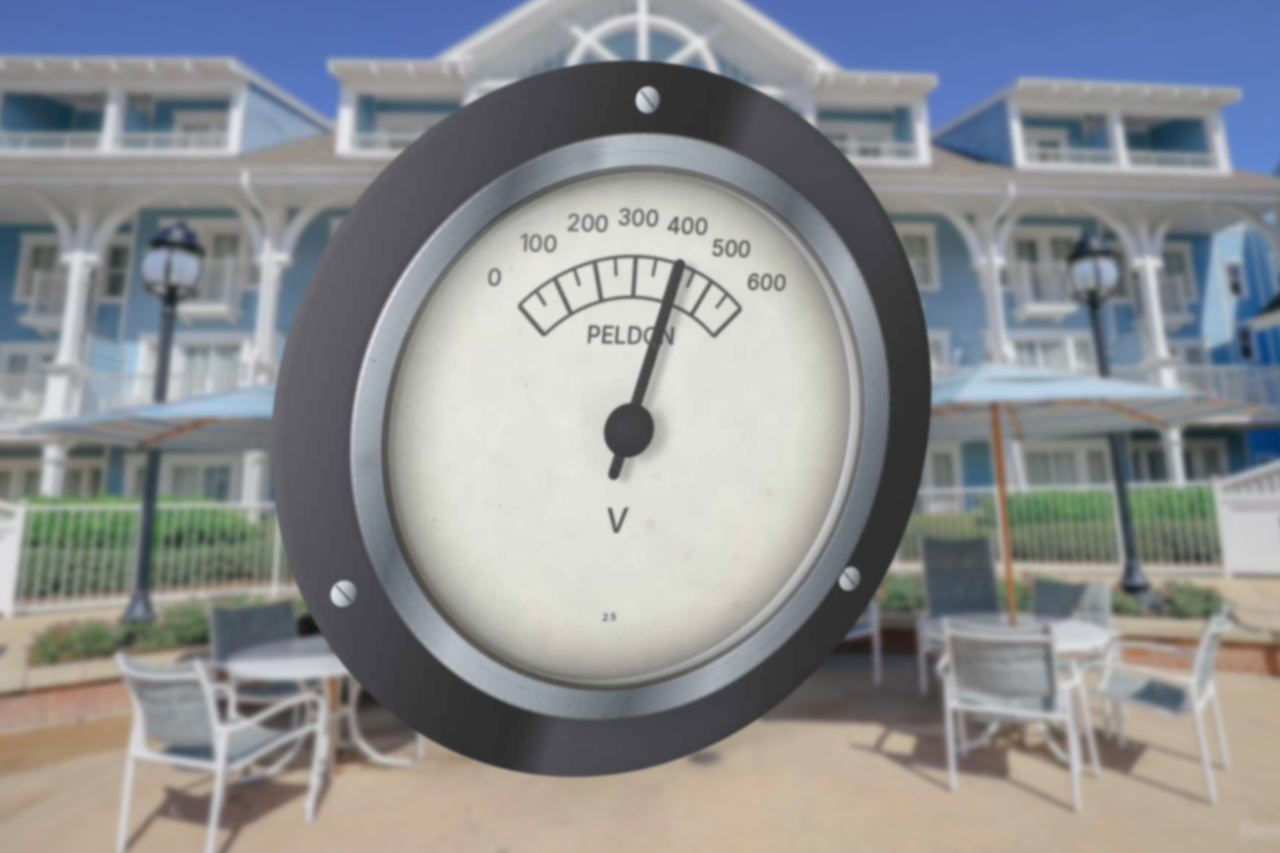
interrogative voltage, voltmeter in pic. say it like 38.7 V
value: 400 V
